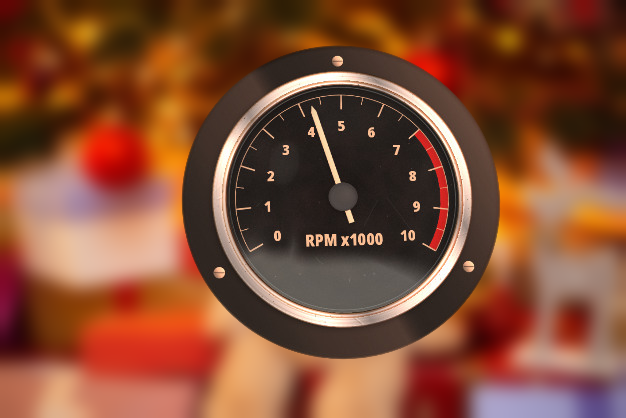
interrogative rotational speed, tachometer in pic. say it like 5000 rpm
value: 4250 rpm
